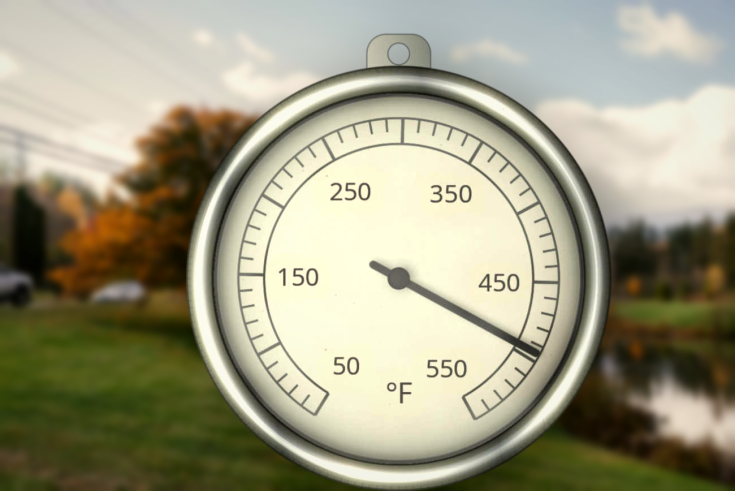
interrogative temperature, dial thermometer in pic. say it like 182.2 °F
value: 495 °F
